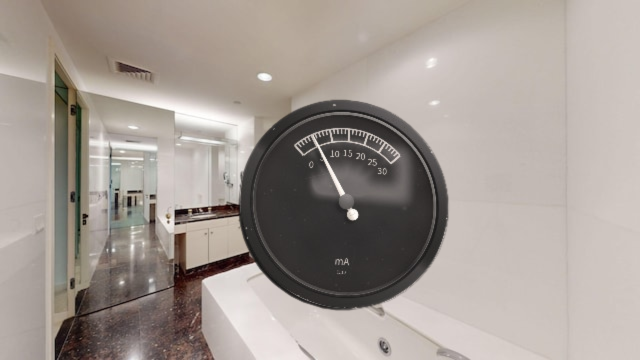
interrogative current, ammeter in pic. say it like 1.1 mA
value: 5 mA
